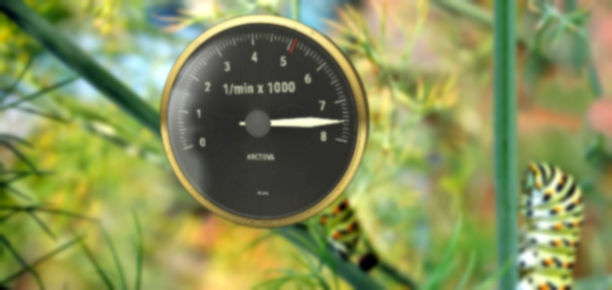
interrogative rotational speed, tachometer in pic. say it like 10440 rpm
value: 7500 rpm
